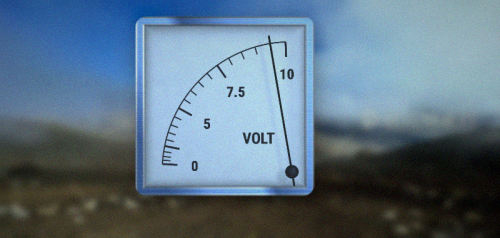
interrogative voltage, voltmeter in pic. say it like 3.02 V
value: 9.5 V
